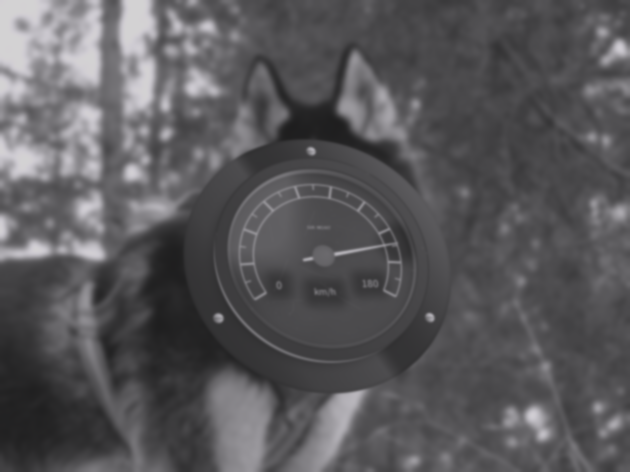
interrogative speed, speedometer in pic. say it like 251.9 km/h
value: 150 km/h
